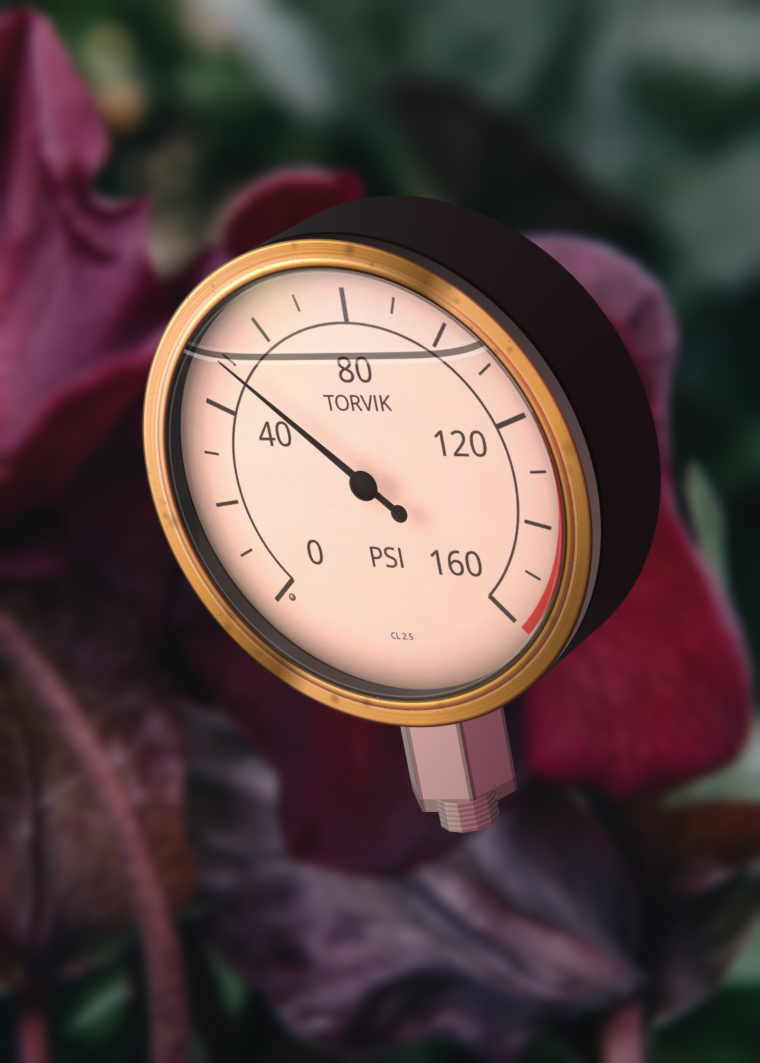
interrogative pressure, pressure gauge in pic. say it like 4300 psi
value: 50 psi
